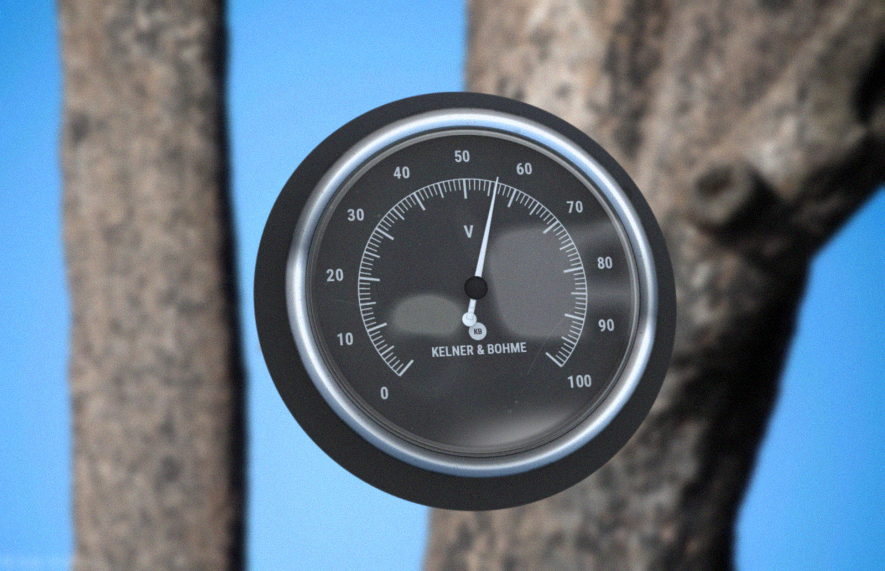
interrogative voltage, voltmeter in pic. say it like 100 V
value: 56 V
